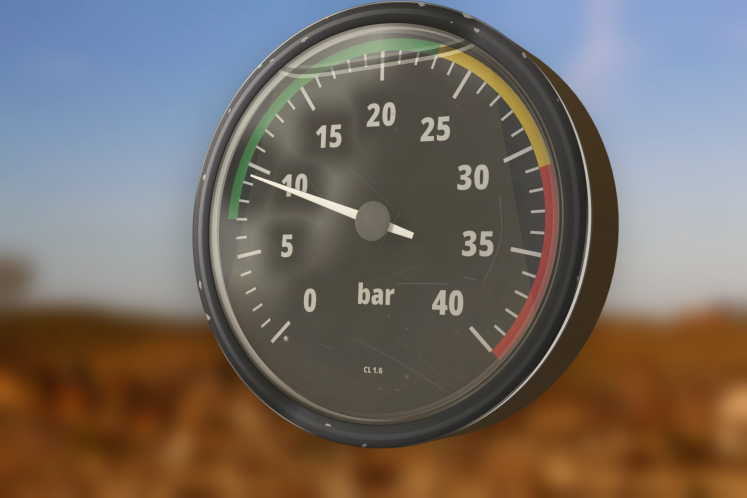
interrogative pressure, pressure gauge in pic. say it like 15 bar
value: 9.5 bar
